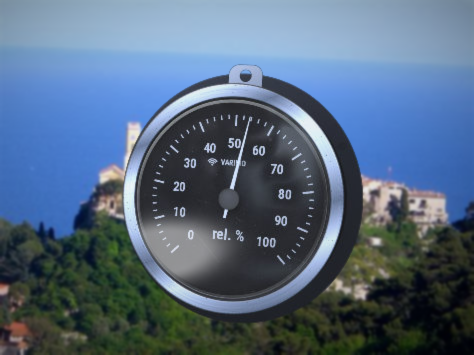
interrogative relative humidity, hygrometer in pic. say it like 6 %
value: 54 %
